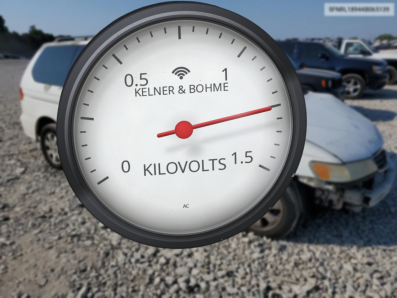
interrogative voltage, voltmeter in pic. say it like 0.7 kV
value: 1.25 kV
